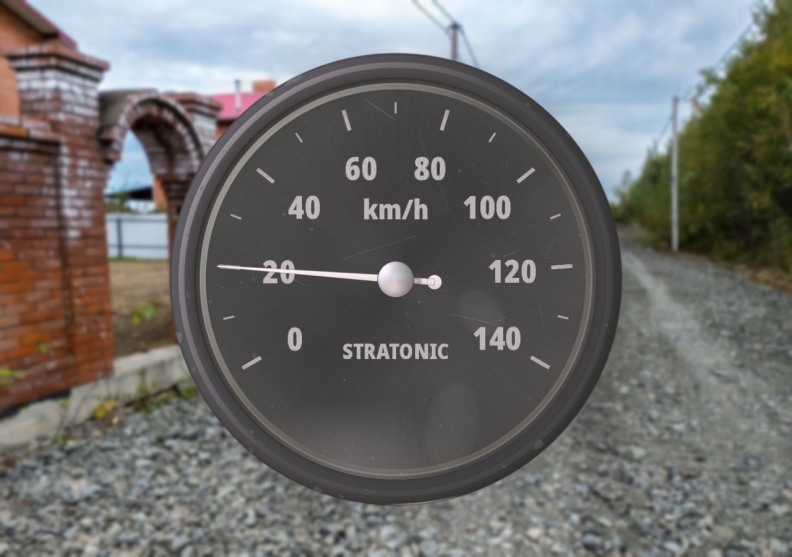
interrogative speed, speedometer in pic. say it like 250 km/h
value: 20 km/h
